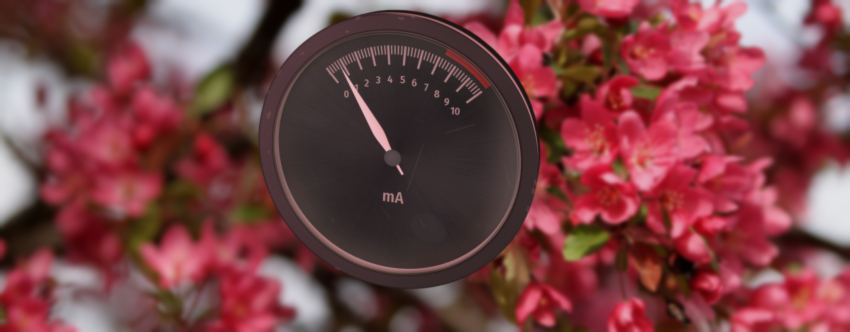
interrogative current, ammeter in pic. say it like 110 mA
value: 1 mA
